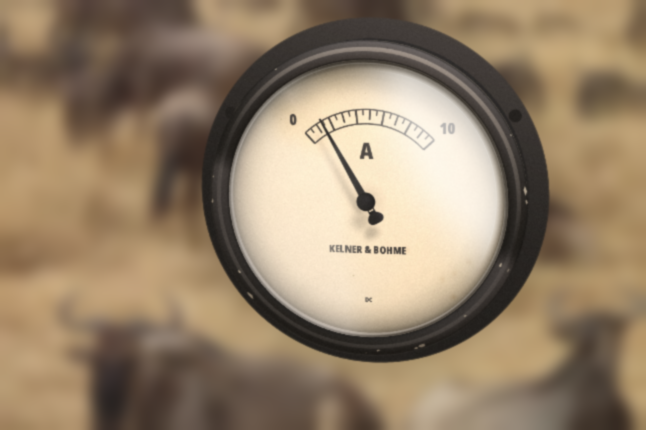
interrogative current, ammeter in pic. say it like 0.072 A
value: 1.5 A
